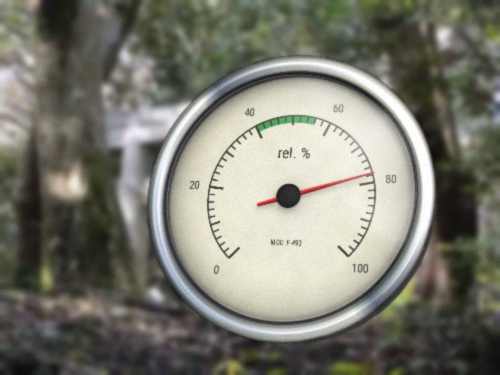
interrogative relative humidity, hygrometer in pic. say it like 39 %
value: 78 %
